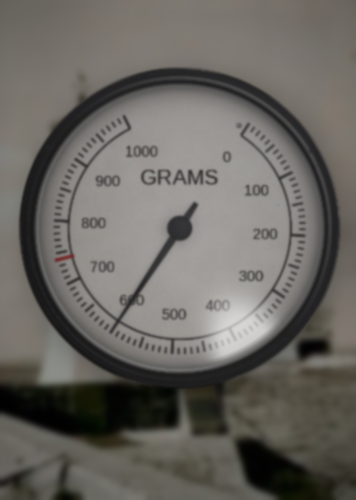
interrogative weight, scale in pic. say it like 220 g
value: 600 g
